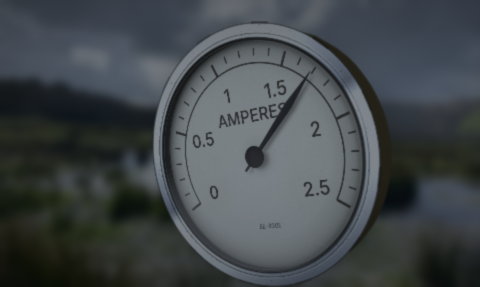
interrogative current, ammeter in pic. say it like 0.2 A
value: 1.7 A
